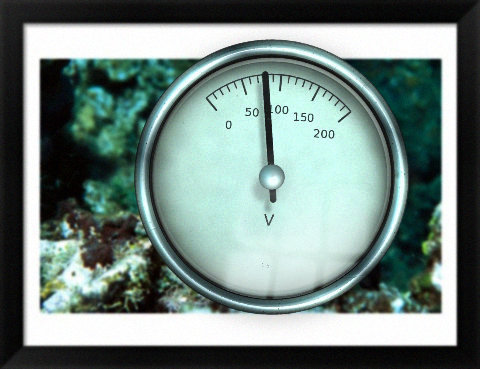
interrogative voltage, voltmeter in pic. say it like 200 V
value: 80 V
